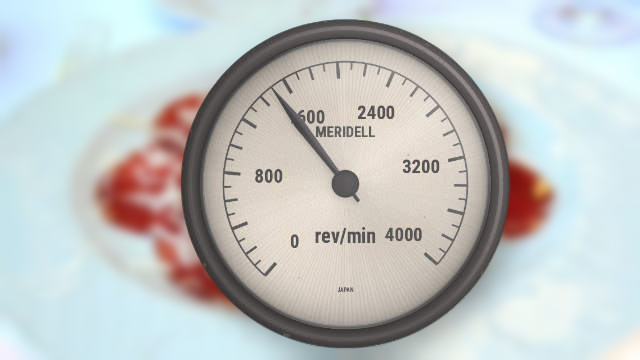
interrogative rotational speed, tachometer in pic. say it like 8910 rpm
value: 1500 rpm
